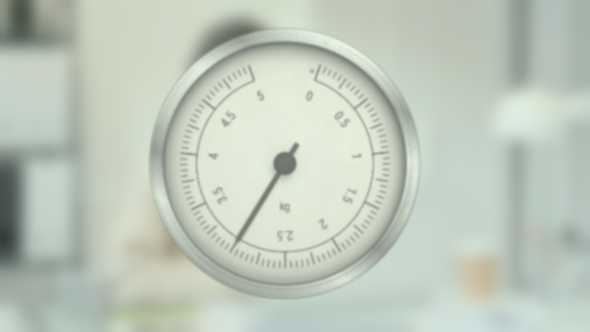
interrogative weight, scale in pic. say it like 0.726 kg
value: 3 kg
